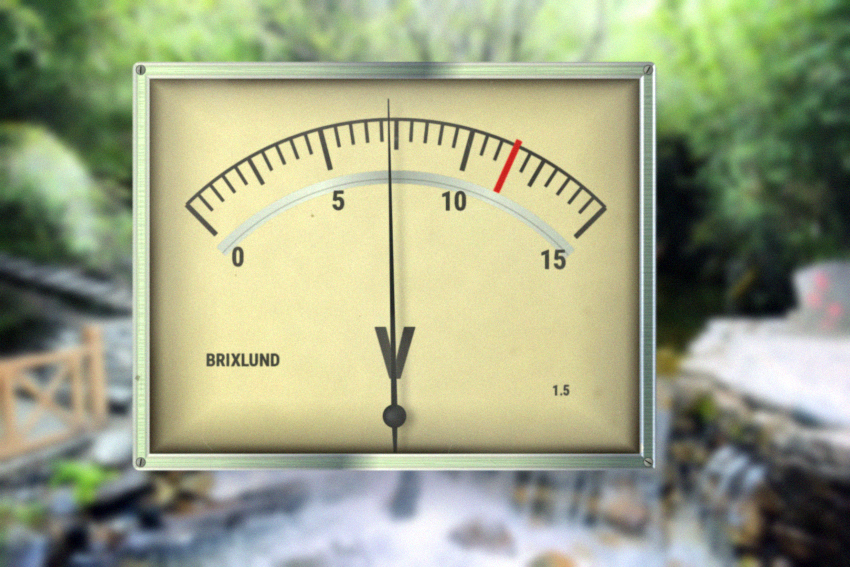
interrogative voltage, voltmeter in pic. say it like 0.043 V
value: 7.25 V
